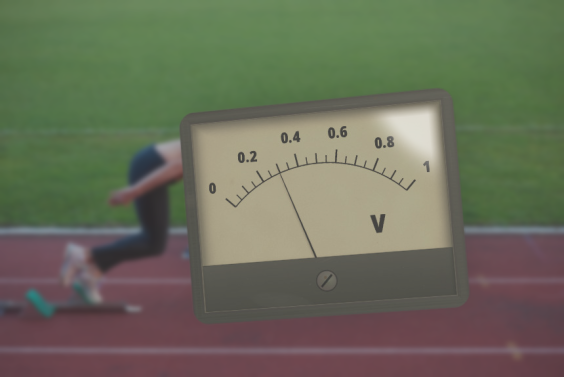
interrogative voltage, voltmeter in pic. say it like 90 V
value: 0.3 V
